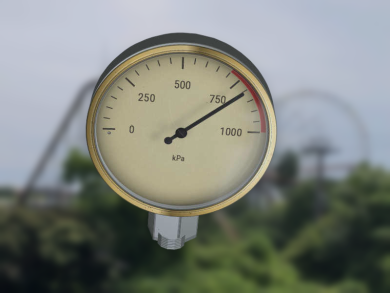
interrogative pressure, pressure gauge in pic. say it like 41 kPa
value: 800 kPa
